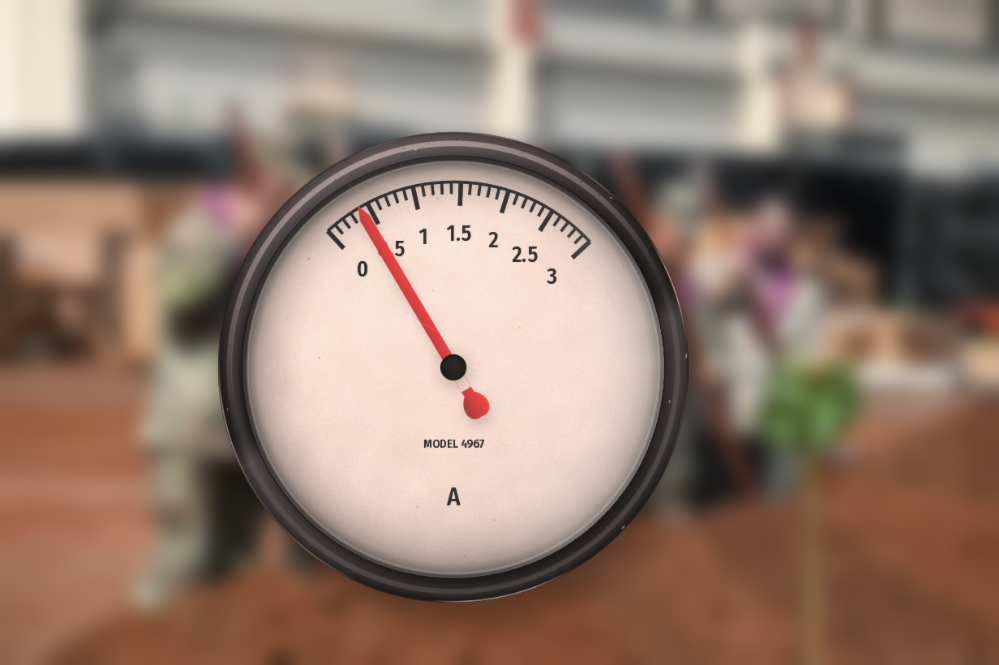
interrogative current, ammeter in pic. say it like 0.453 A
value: 0.4 A
